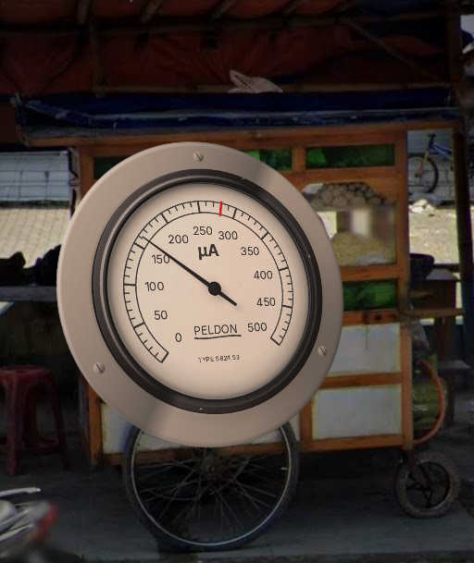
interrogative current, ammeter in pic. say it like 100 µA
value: 160 µA
